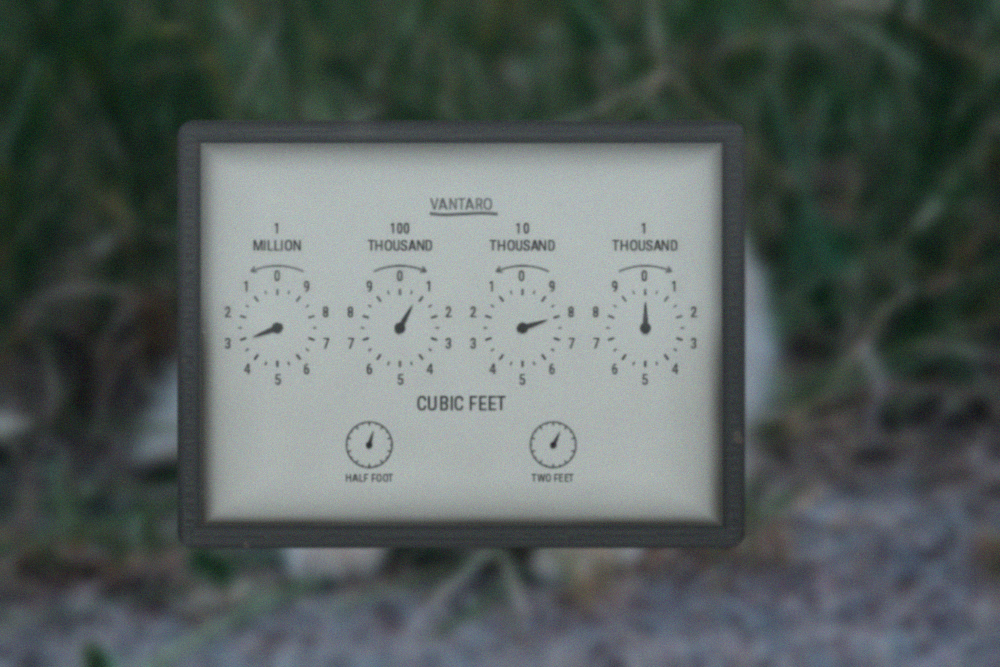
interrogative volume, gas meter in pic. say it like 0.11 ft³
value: 308000 ft³
